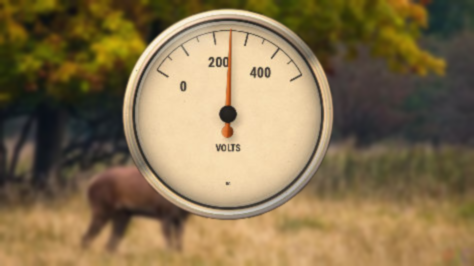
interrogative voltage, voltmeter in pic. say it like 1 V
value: 250 V
